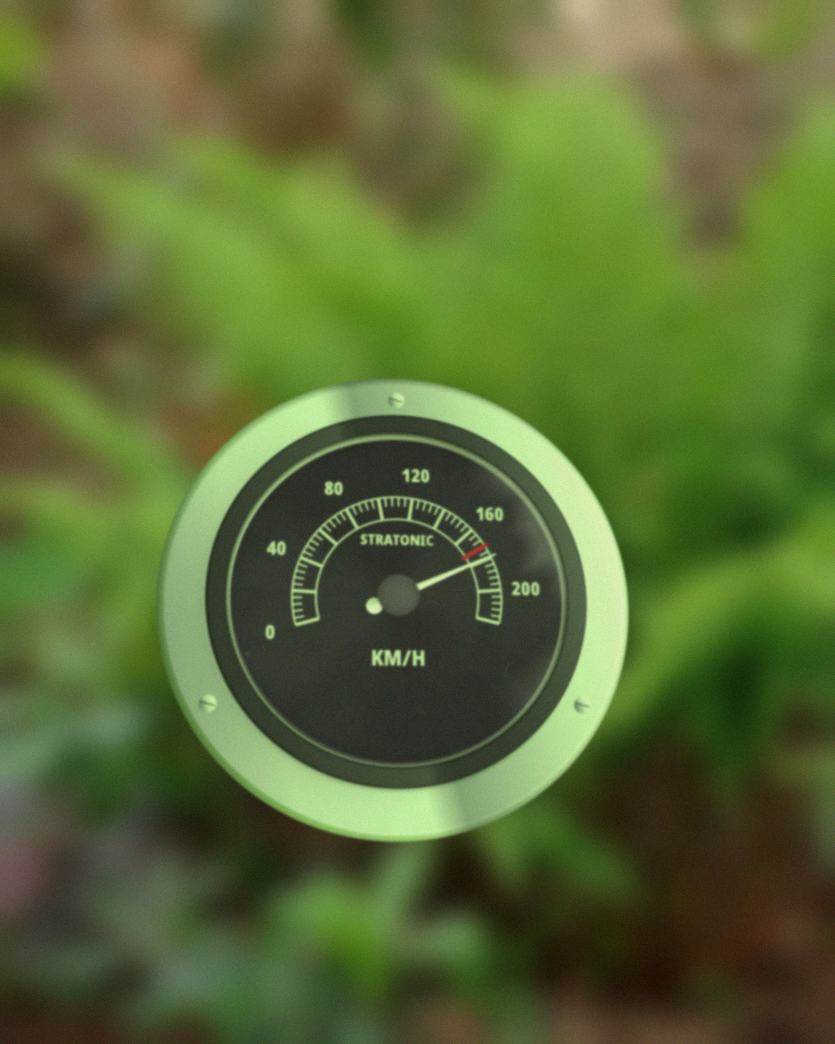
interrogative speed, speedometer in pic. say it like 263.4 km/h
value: 180 km/h
